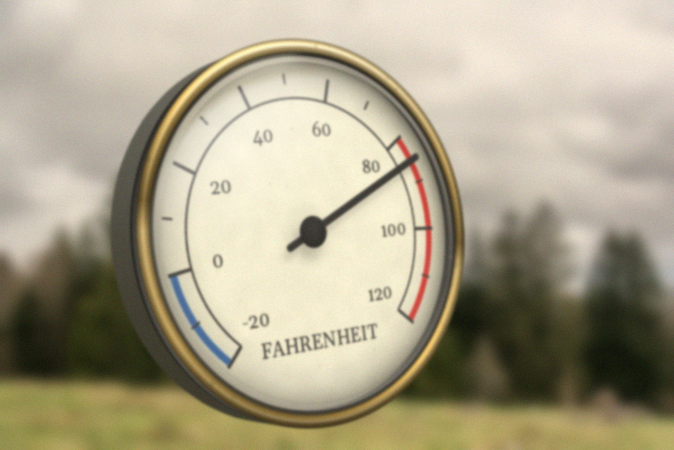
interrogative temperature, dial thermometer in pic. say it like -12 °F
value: 85 °F
